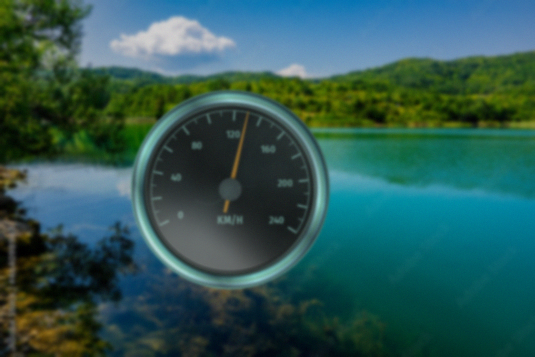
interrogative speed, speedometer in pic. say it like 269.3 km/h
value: 130 km/h
